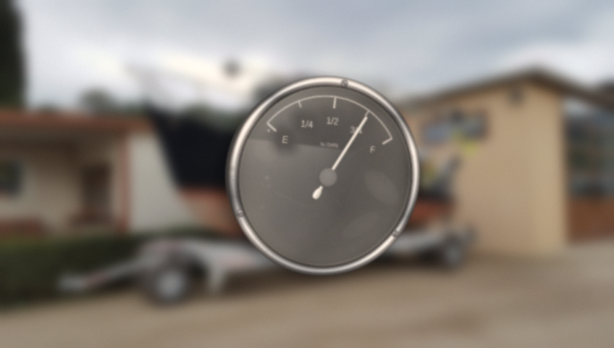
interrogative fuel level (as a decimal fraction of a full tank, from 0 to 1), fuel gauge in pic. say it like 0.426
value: 0.75
